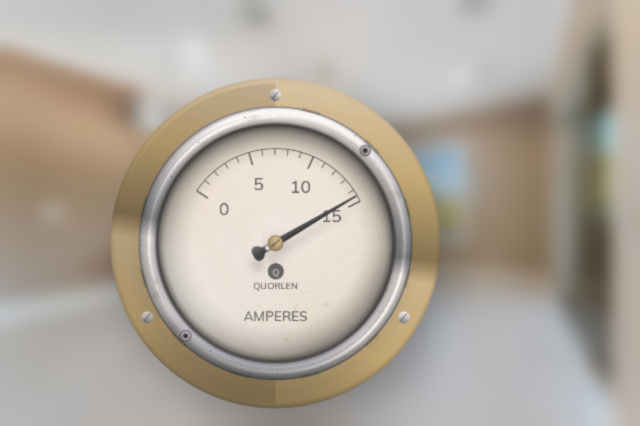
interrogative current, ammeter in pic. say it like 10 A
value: 14.5 A
